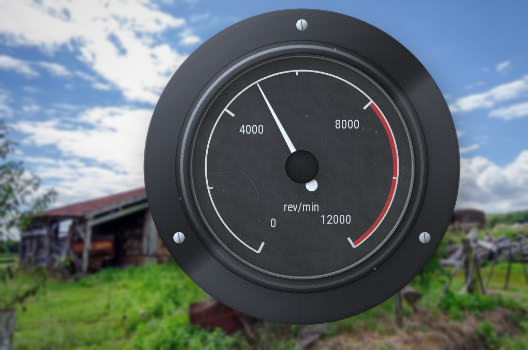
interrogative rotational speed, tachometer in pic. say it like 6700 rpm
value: 5000 rpm
